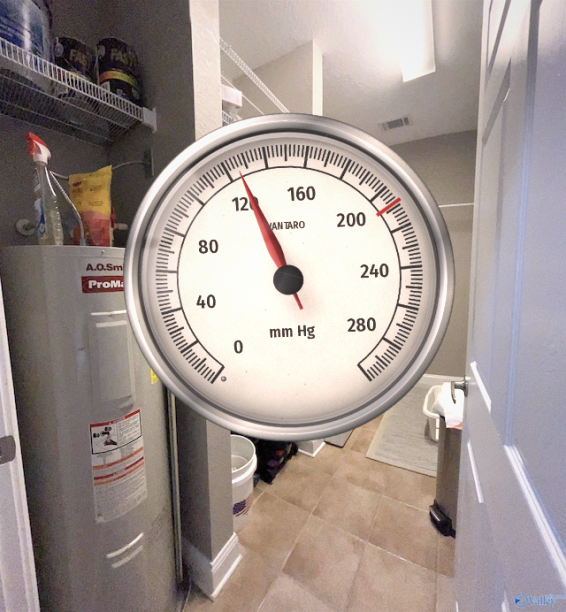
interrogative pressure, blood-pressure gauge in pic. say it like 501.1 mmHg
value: 126 mmHg
